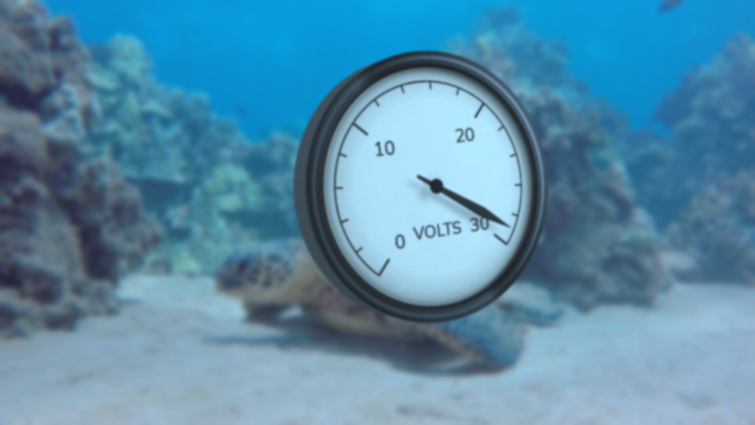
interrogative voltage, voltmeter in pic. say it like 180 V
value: 29 V
